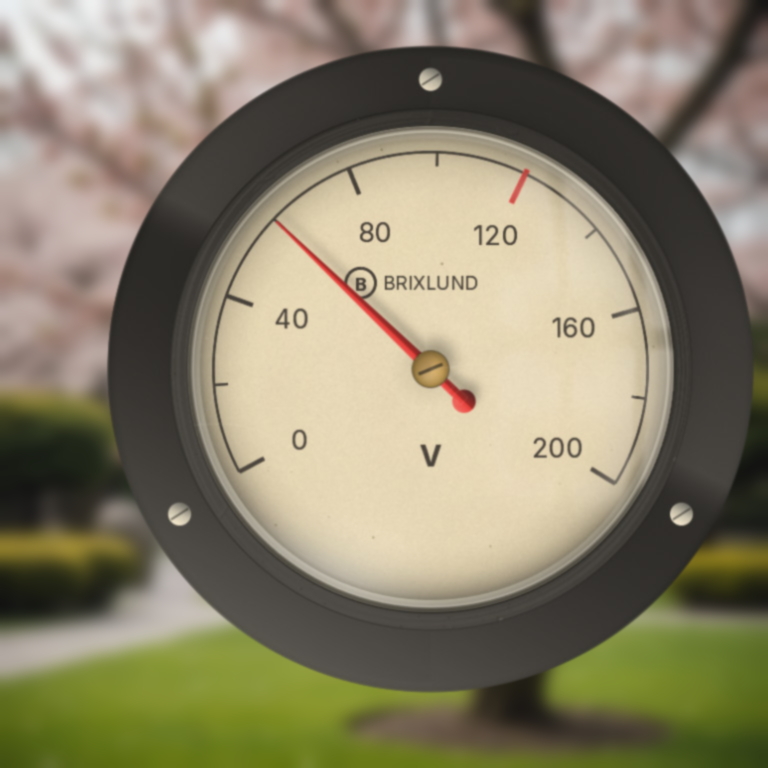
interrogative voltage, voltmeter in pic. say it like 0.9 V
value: 60 V
